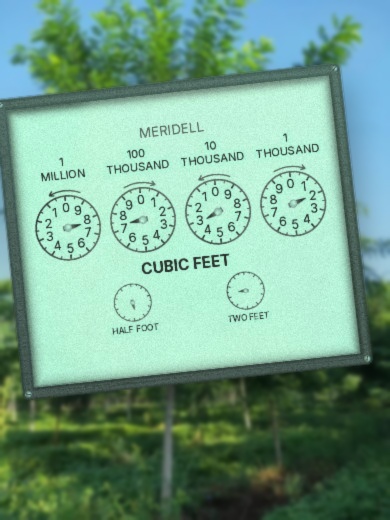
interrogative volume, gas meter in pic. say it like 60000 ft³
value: 773200 ft³
